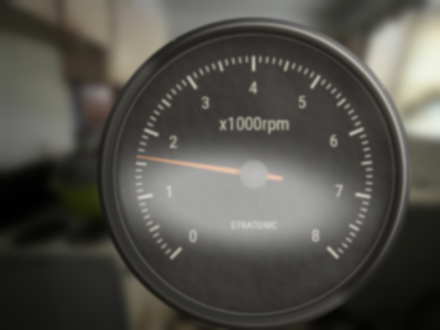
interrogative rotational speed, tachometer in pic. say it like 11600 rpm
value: 1600 rpm
